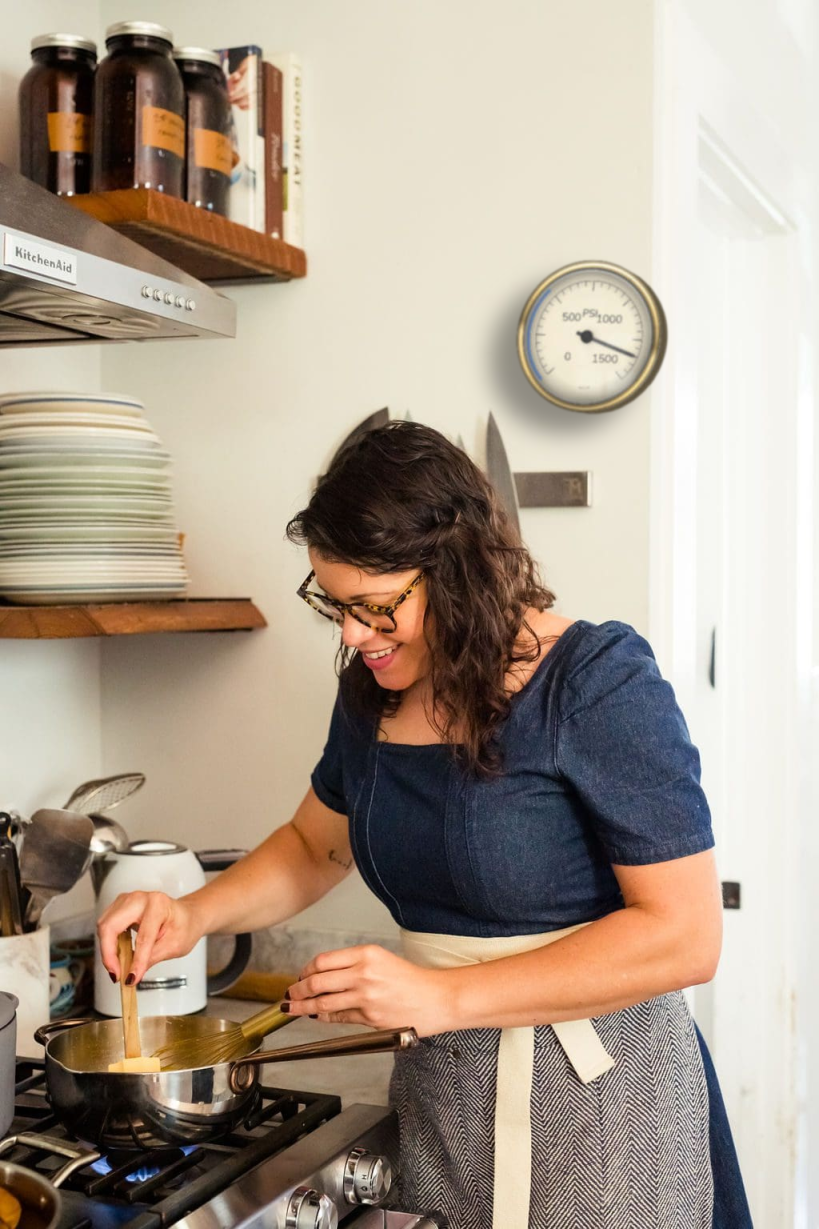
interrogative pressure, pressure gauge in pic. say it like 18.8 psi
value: 1350 psi
